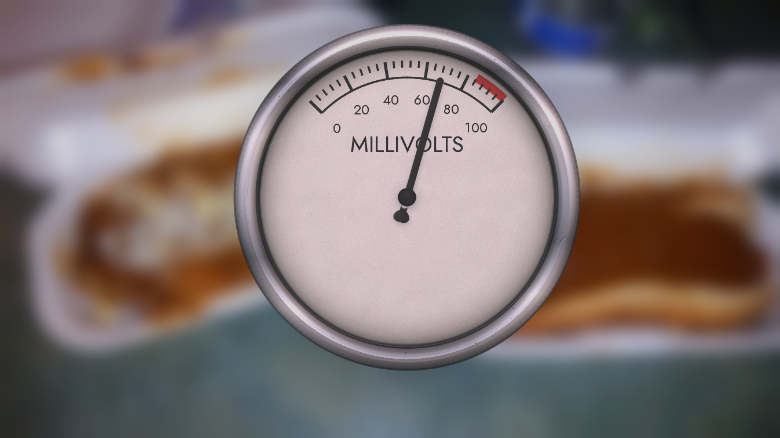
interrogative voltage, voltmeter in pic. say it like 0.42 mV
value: 68 mV
